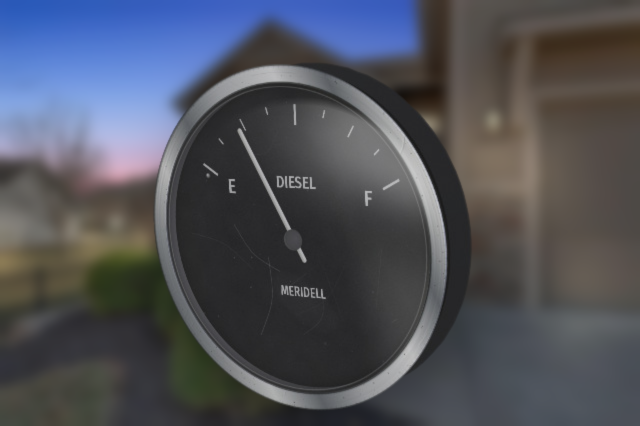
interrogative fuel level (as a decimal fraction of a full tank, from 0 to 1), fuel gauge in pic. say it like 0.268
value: 0.25
